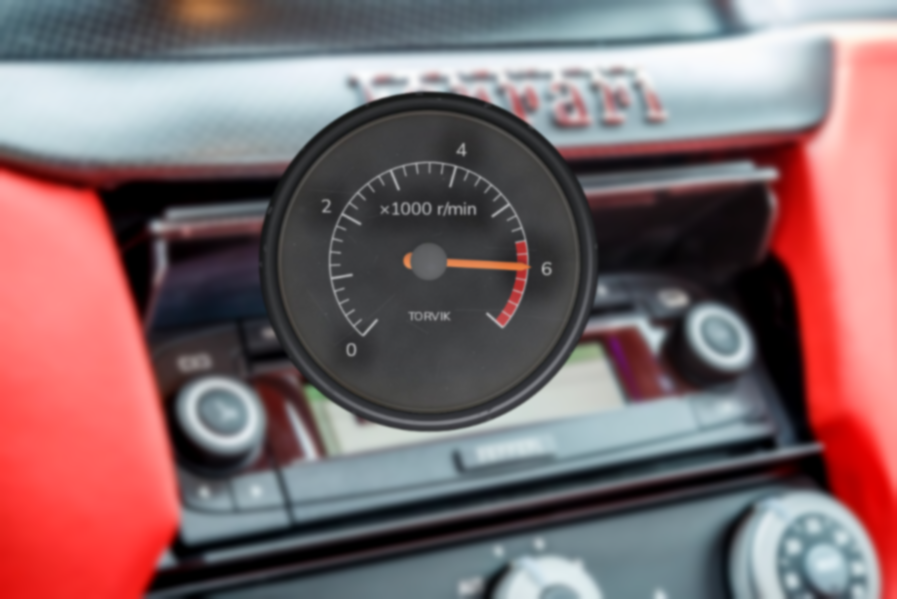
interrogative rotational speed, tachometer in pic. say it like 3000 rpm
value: 6000 rpm
